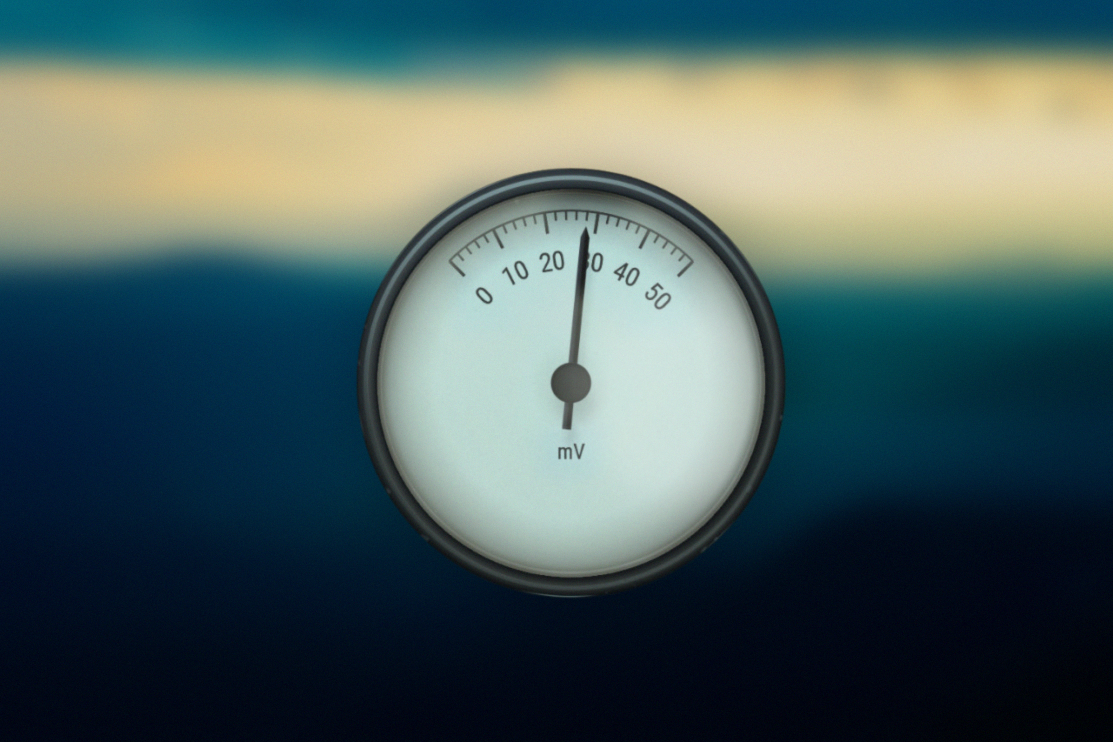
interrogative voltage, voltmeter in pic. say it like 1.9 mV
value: 28 mV
